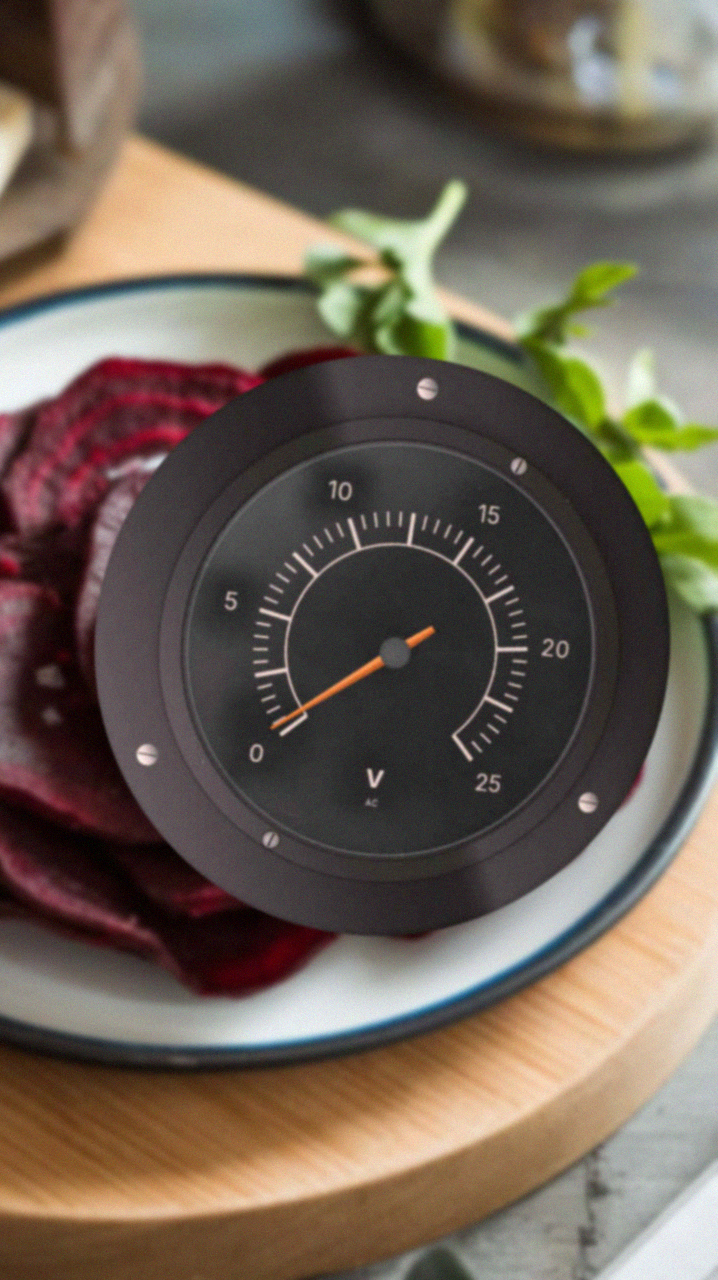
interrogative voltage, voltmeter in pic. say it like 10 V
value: 0.5 V
